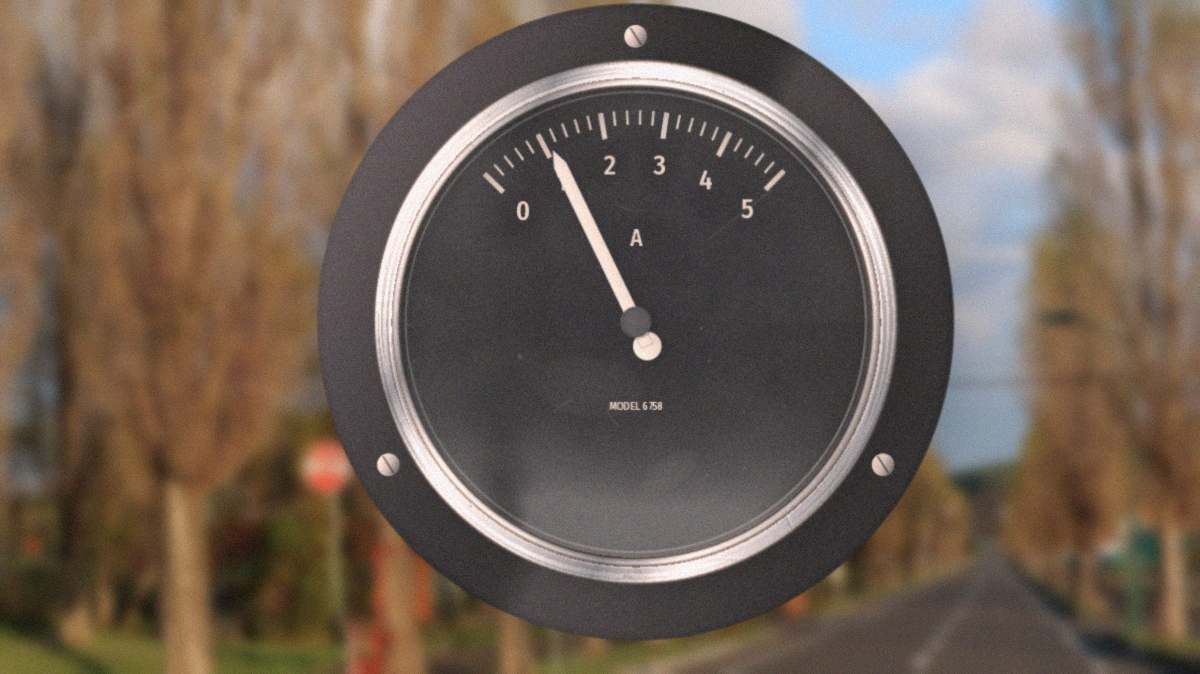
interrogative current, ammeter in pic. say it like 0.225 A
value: 1.1 A
